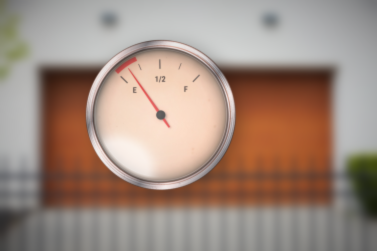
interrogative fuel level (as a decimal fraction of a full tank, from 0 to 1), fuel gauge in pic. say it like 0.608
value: 0.125
